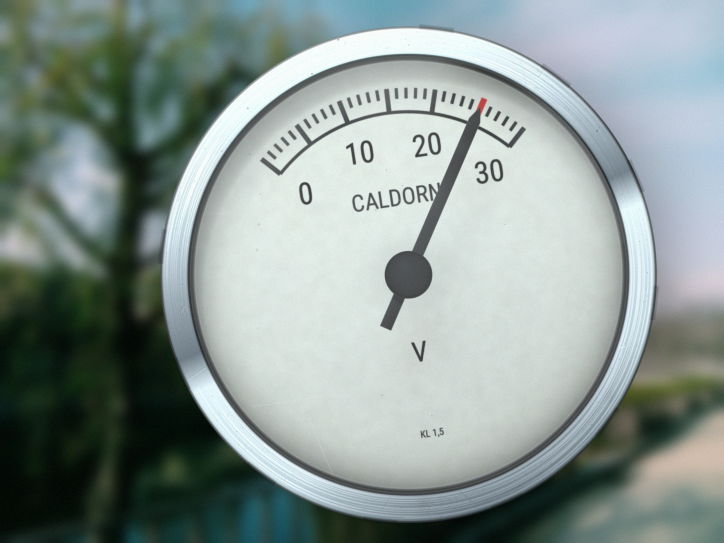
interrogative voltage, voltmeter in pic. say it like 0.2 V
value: 25 V
